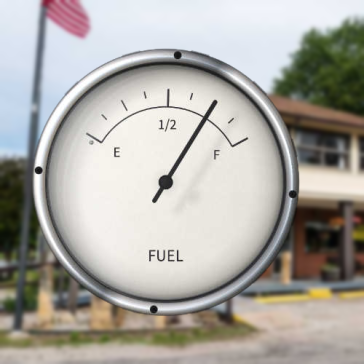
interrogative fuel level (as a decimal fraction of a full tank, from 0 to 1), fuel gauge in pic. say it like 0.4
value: 0.75
